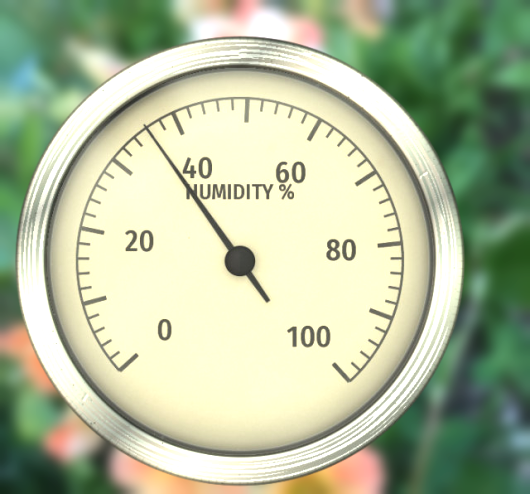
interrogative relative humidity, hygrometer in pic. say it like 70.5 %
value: 36 %
